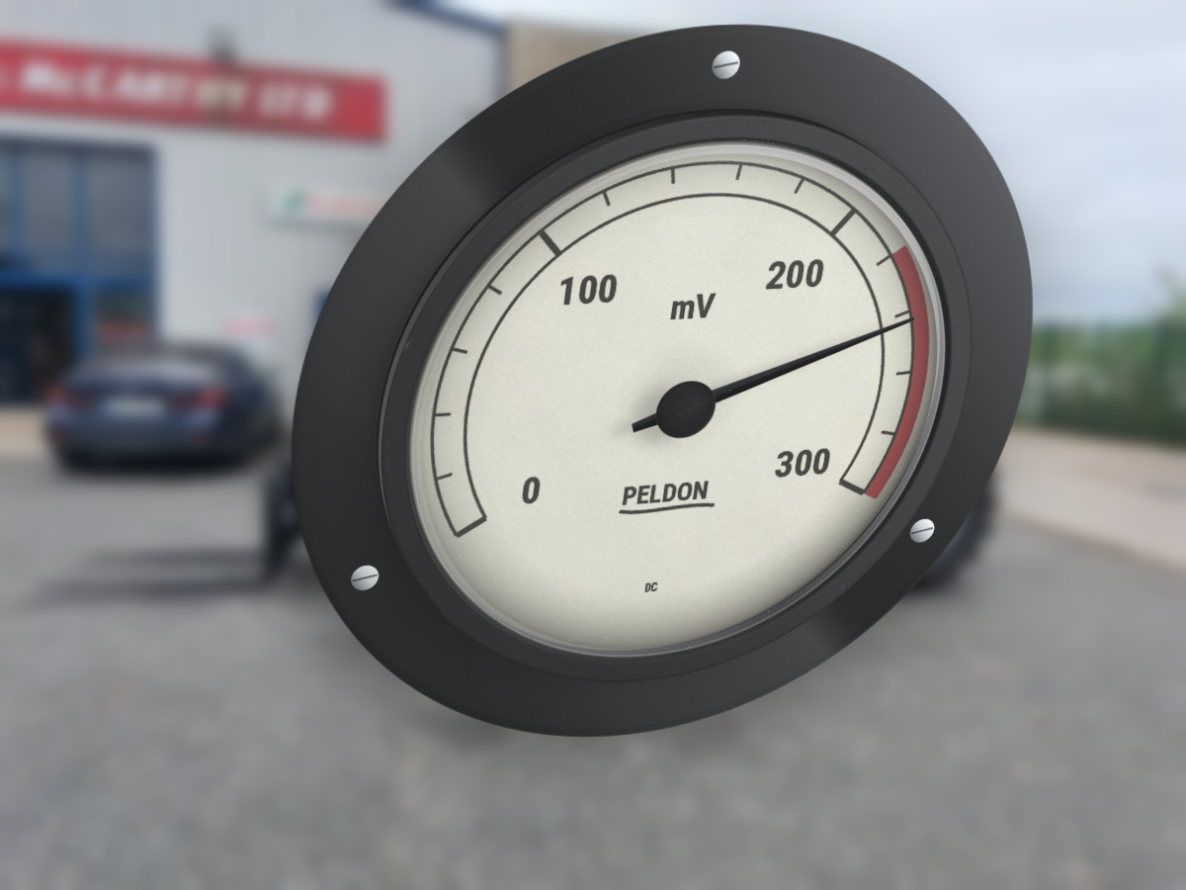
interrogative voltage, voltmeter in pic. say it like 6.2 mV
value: 240 mV
